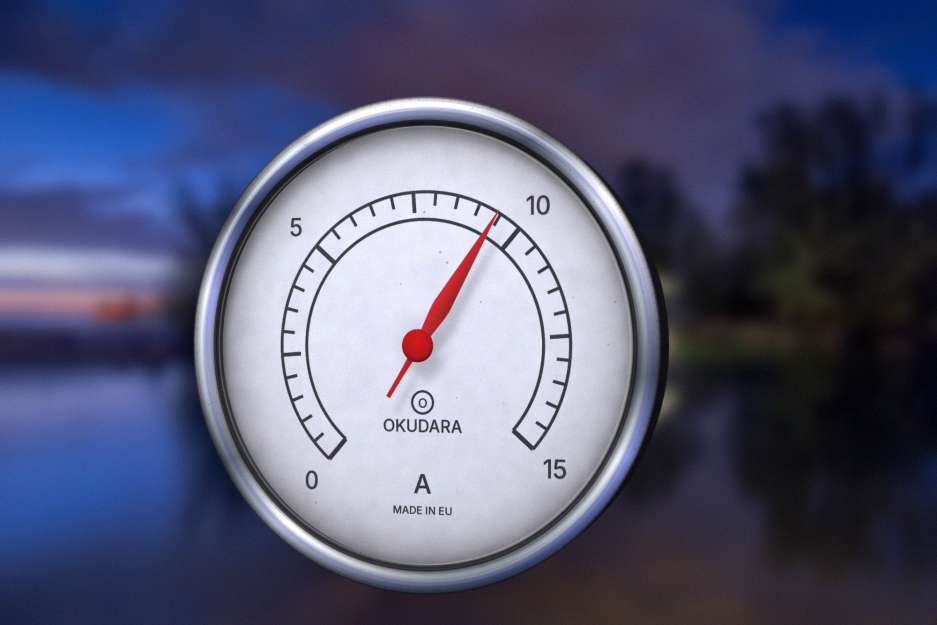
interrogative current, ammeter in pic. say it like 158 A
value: 9.5 A
